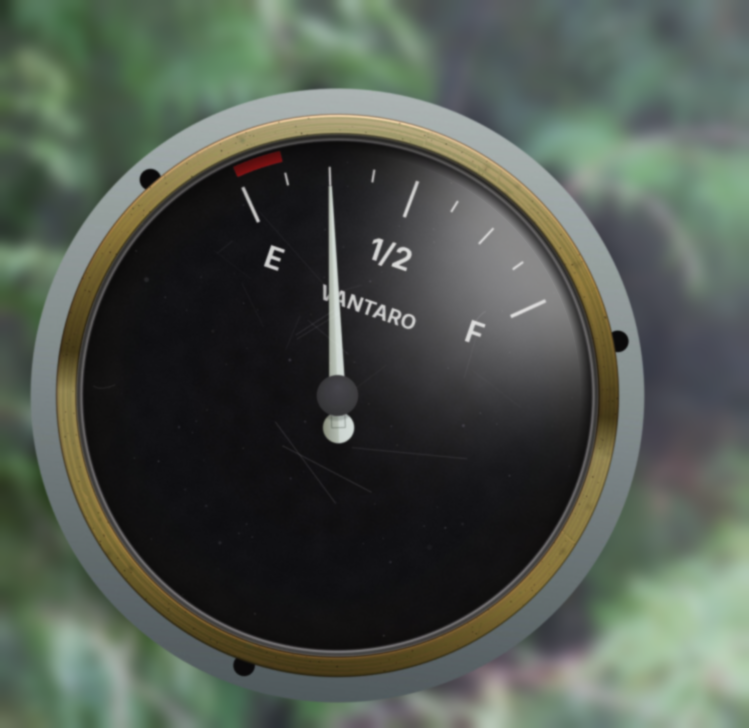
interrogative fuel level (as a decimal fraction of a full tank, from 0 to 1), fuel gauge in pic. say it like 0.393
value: 0.25
